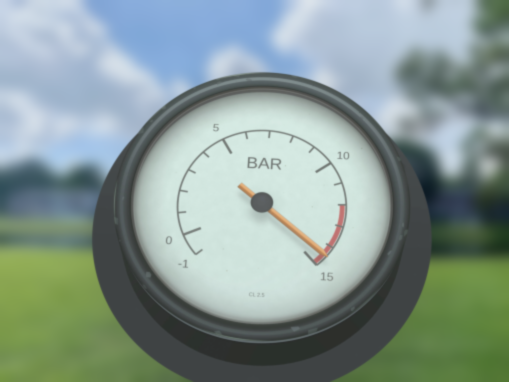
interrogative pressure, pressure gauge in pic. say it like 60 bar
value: 14.5 bar
